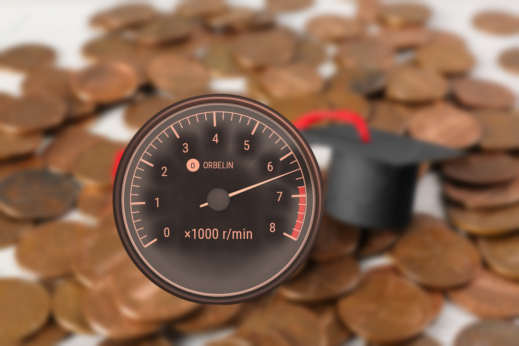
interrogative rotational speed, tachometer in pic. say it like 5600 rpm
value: 6400 rpm
